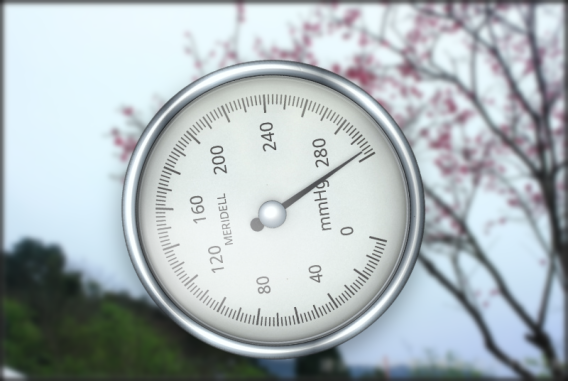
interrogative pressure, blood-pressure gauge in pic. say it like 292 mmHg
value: 296 mmHg
